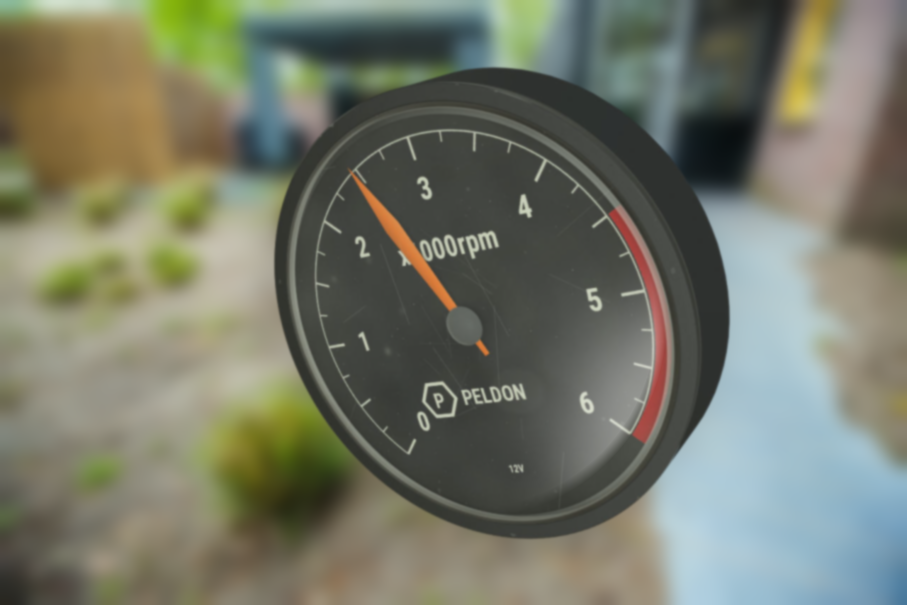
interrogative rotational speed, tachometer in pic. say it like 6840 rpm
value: 2500 rpm
